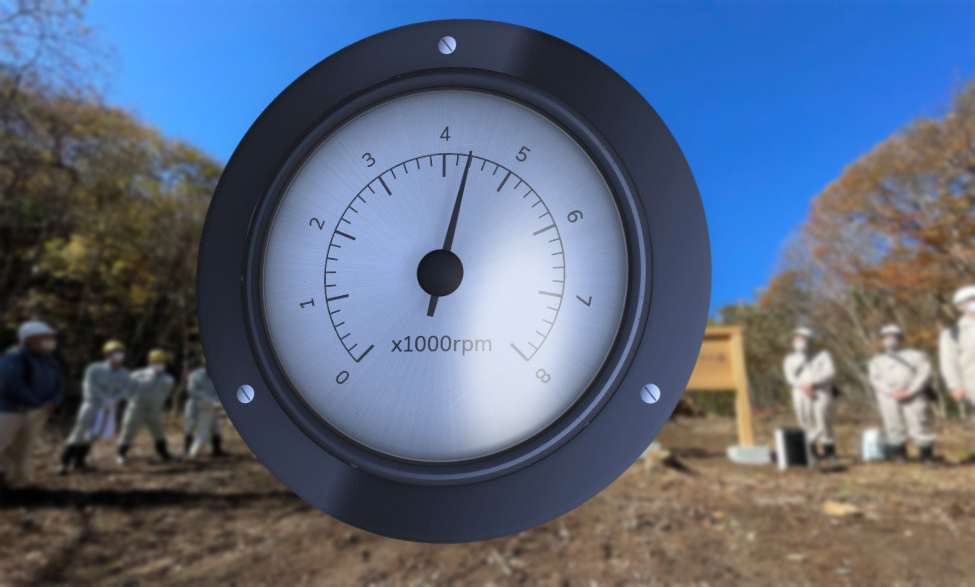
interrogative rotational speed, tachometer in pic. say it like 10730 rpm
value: 4400 rpm
